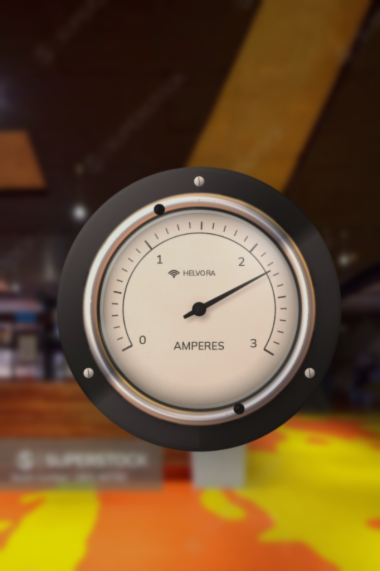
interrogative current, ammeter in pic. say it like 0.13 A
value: 2.25 A
